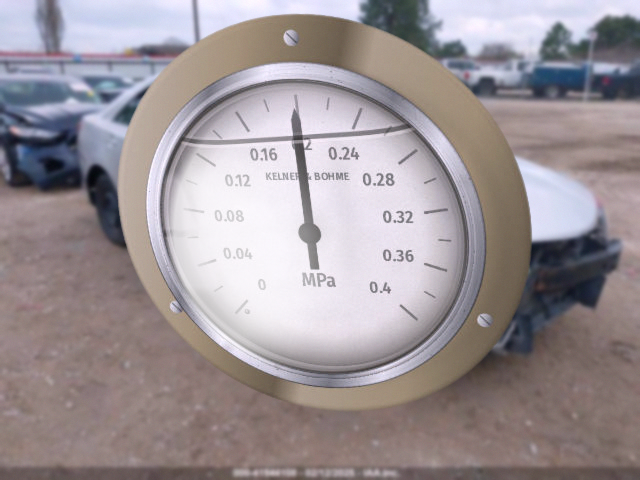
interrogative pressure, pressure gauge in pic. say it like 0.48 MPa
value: 0.2 MPa
